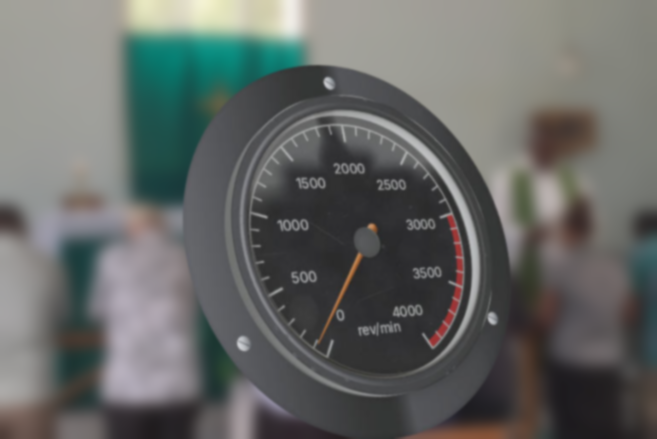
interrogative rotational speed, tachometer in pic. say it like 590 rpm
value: 100 rpm
